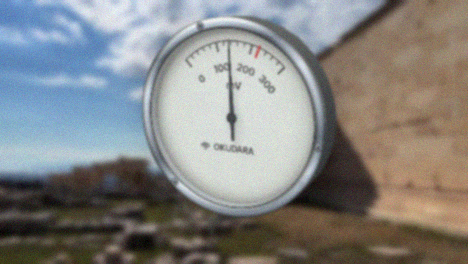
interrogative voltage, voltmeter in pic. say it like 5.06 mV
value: 140 mV
